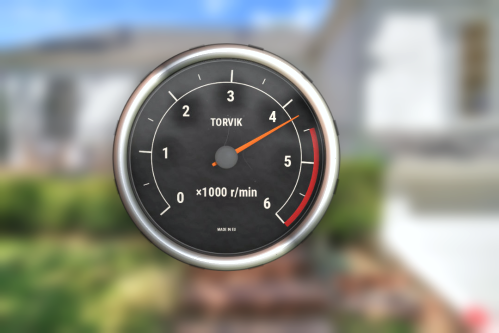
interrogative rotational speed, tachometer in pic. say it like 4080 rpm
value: 4250 rpm
